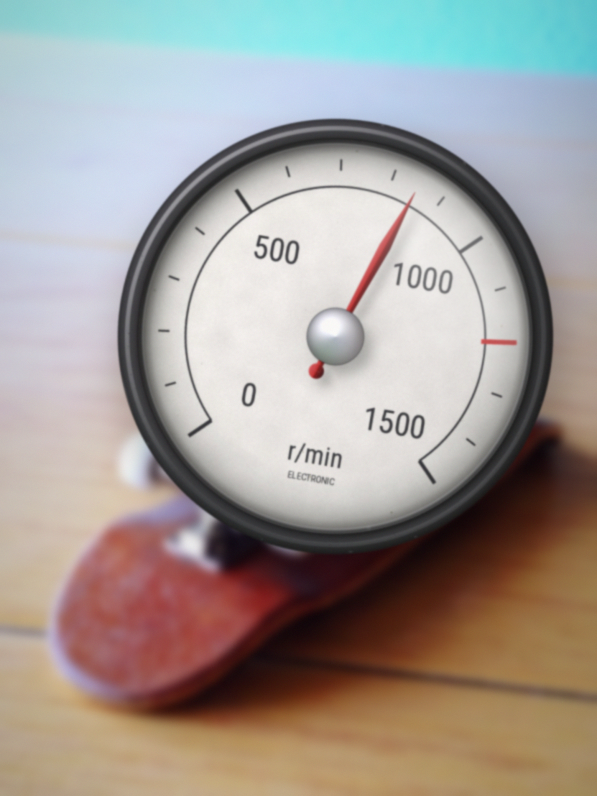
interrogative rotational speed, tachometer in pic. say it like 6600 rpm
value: 850 rpm
